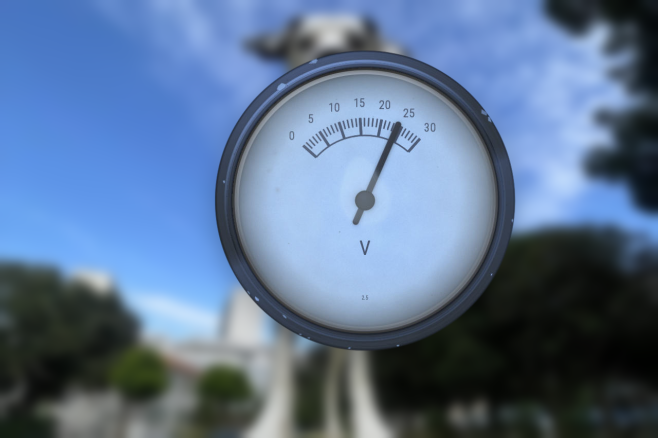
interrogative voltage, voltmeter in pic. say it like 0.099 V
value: 24 V
